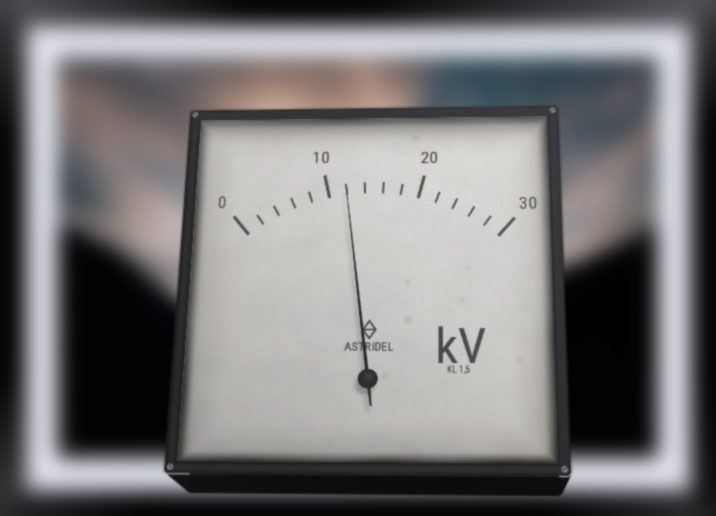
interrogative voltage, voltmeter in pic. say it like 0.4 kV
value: 12 kV
